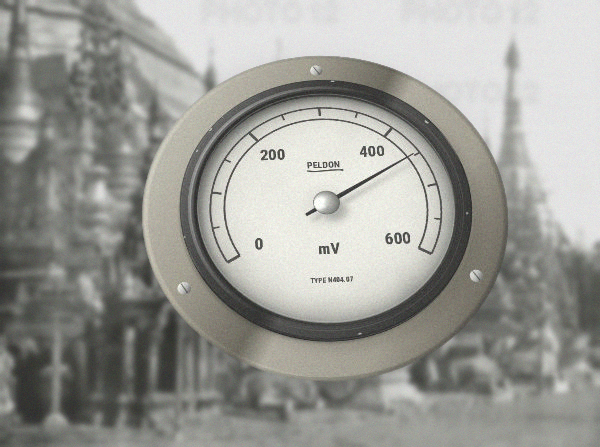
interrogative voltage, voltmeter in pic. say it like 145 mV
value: 450 mV
